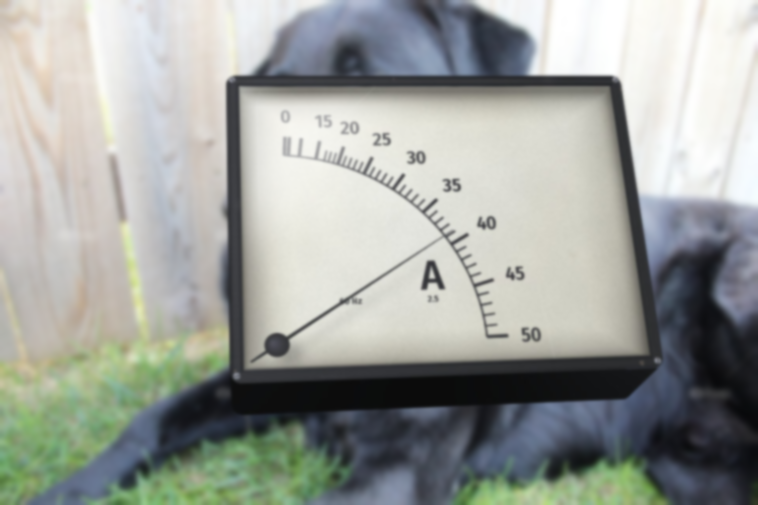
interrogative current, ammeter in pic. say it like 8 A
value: 39 A
